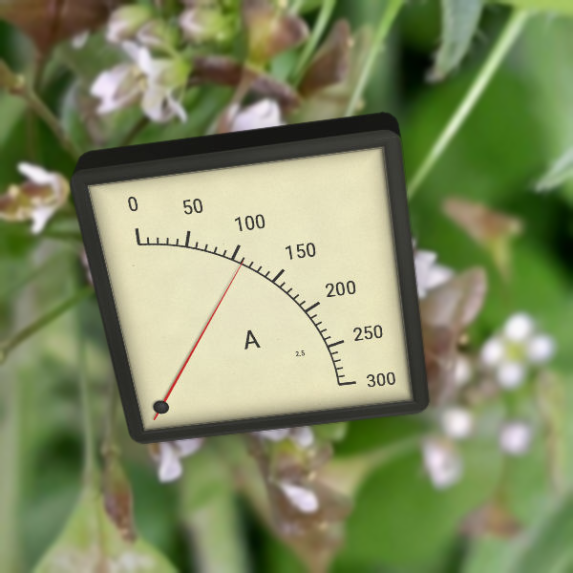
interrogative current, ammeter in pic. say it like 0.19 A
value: 110 A
